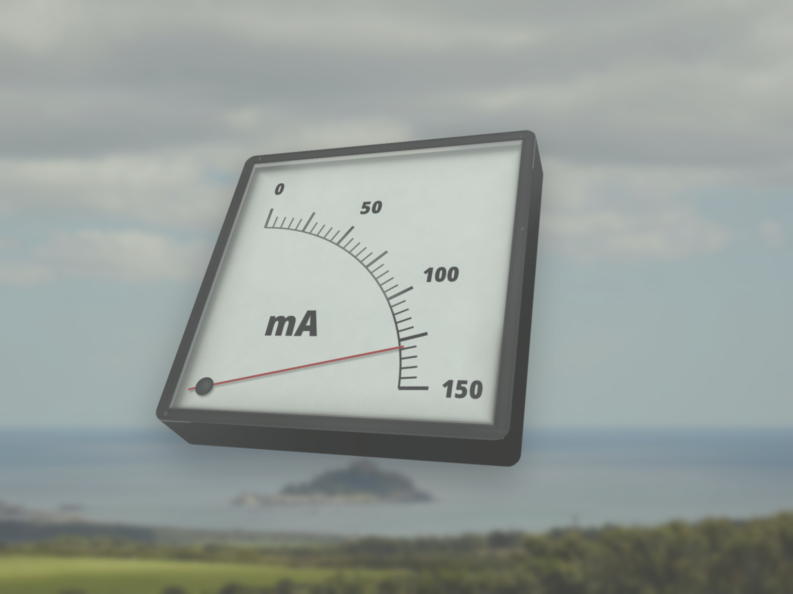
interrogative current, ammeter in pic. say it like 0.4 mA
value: 130 mA
